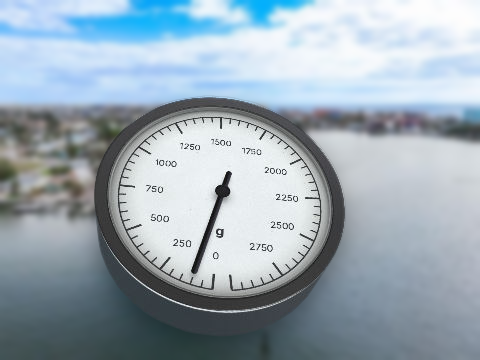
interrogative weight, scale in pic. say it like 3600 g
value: 100 g
